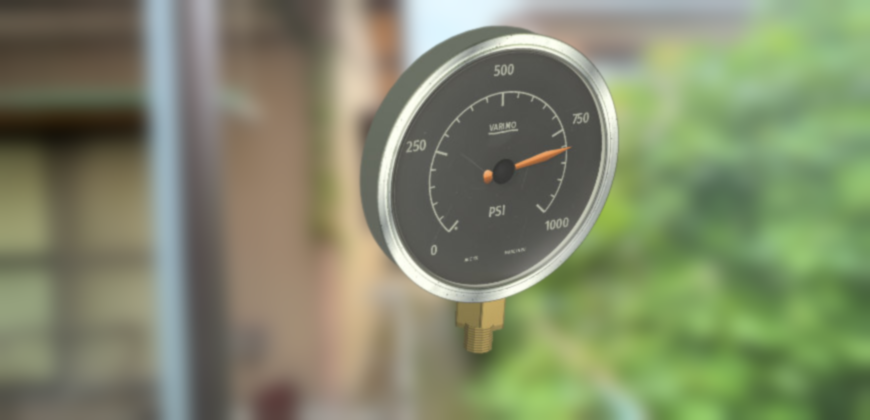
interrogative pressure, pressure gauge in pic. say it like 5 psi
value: 800 psi
